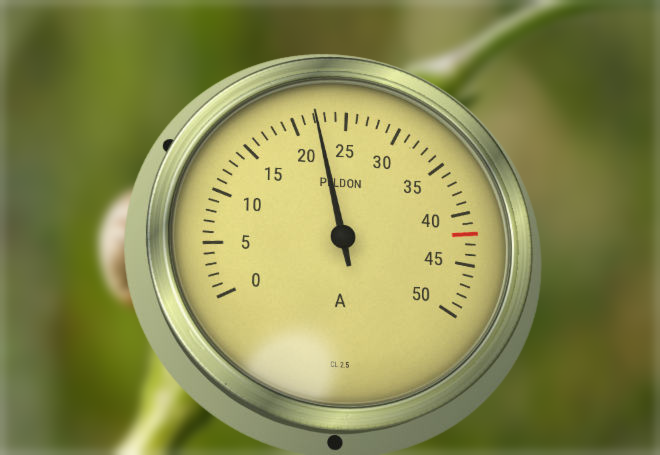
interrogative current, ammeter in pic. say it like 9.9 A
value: 22 A
